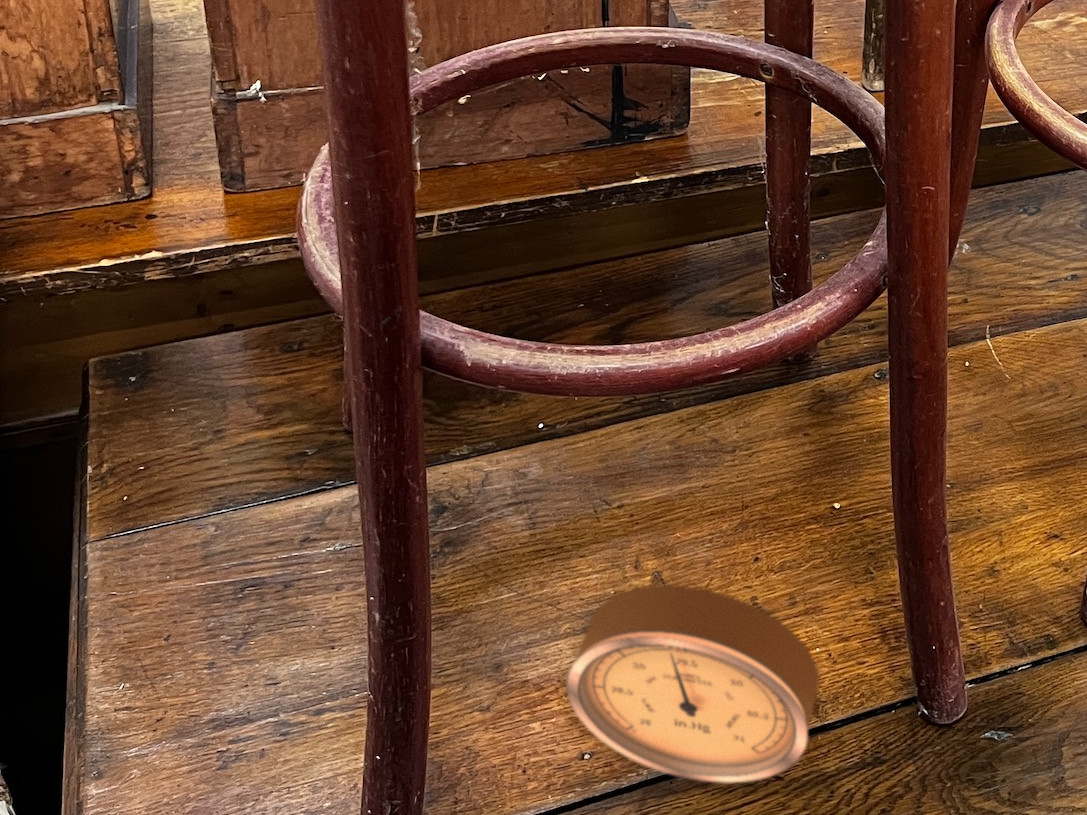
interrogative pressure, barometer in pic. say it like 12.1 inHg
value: 29.4 inHg
